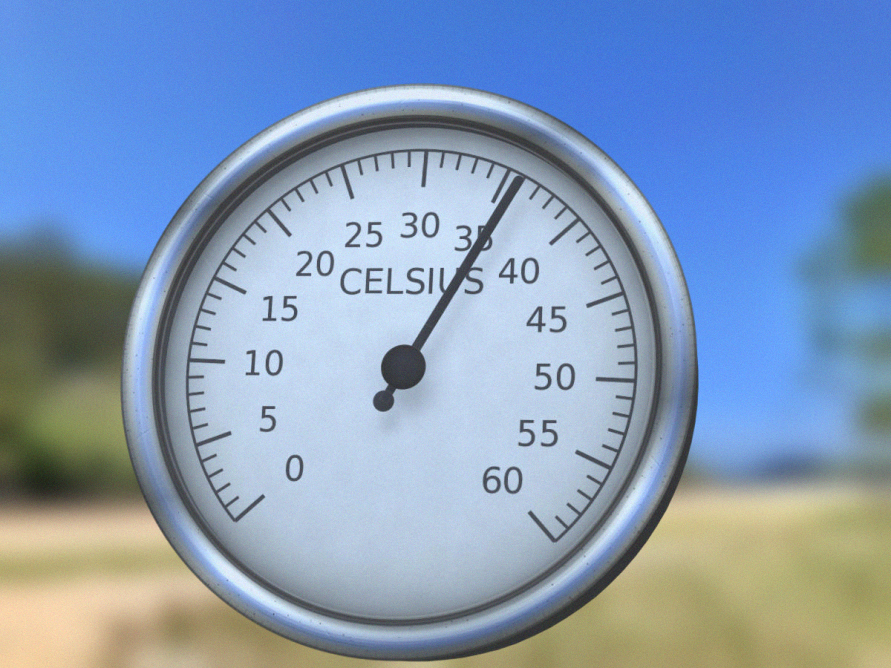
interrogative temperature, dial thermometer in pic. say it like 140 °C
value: 36 °C
